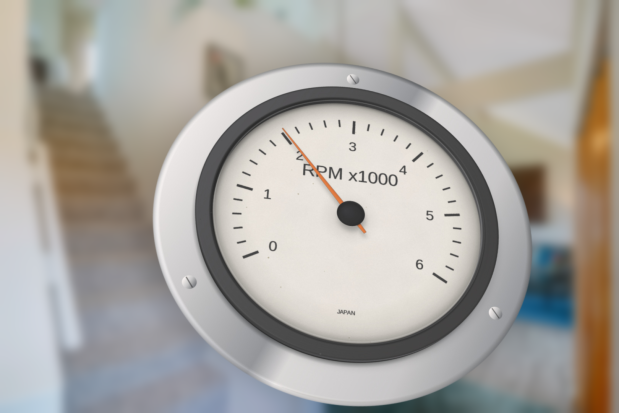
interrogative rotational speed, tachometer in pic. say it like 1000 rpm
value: 2000 rpm
